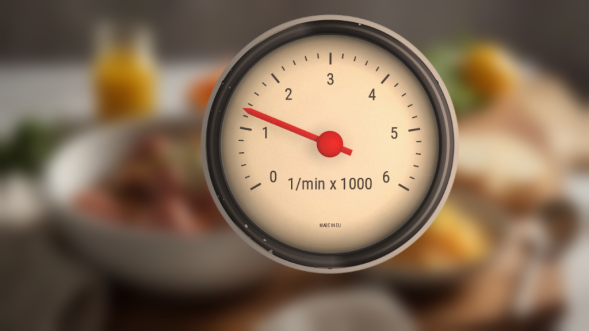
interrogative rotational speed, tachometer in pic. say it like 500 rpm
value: 1300 rpm
